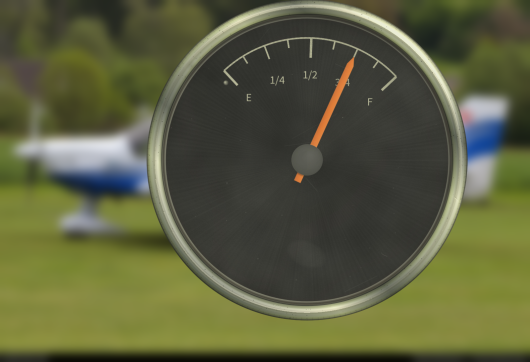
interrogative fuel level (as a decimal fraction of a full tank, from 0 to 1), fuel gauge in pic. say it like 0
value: 0.75
